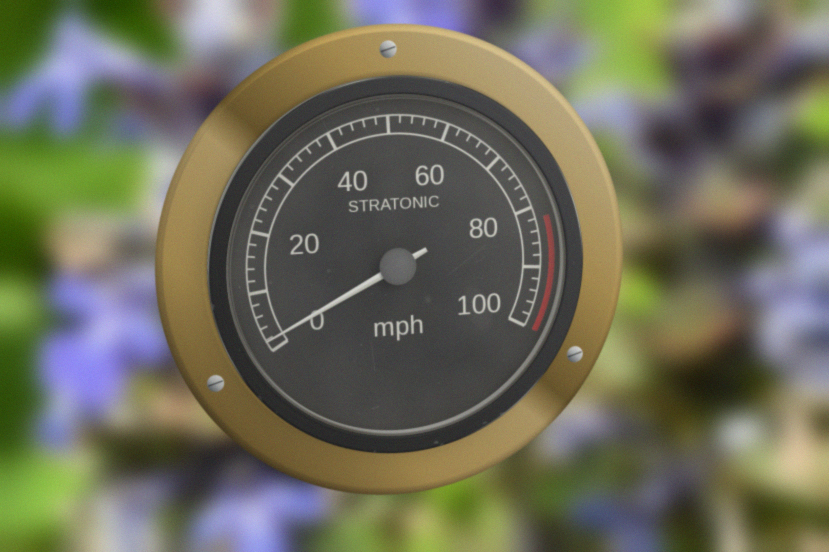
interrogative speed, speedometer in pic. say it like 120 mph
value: 2 mph
